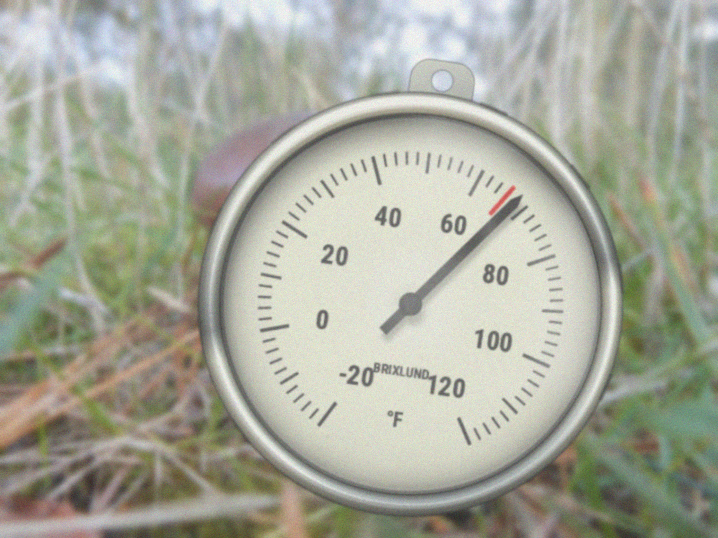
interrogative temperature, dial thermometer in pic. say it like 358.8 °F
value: 68 °F
